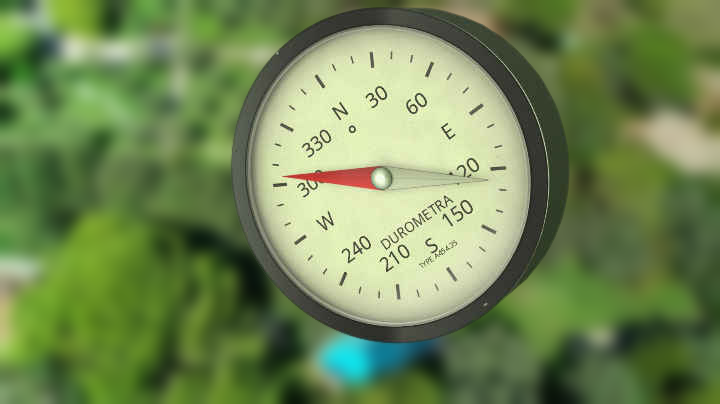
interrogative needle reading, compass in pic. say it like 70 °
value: 305 °
